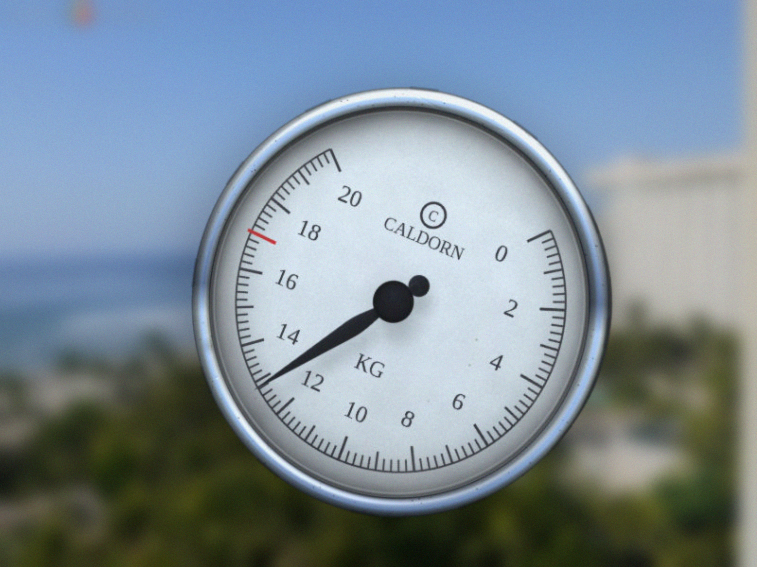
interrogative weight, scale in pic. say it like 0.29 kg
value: 12.8 kg
